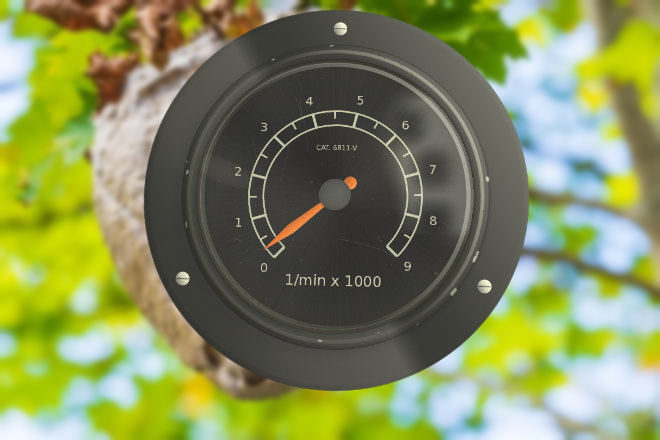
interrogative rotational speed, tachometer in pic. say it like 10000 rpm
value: 250 rpm
